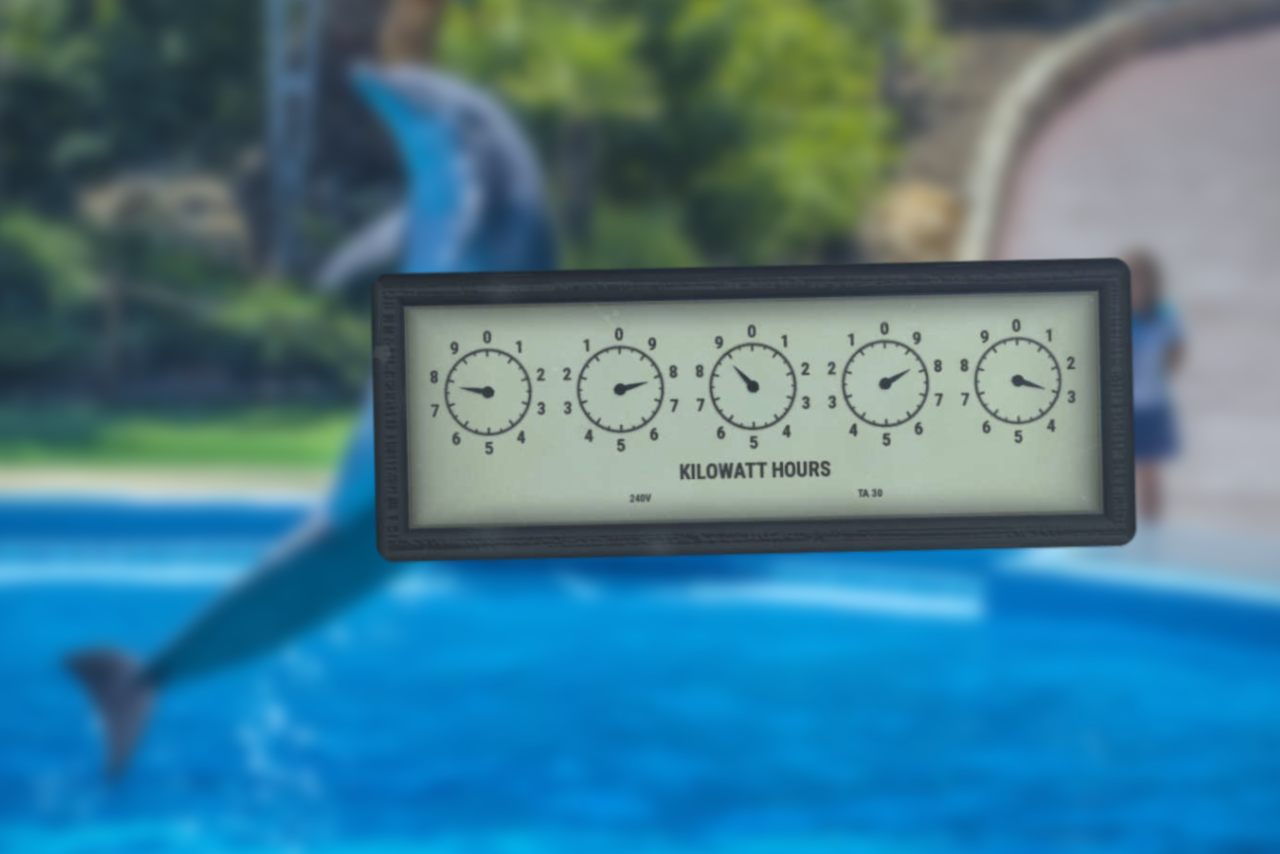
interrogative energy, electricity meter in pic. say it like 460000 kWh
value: 77883 kWh
